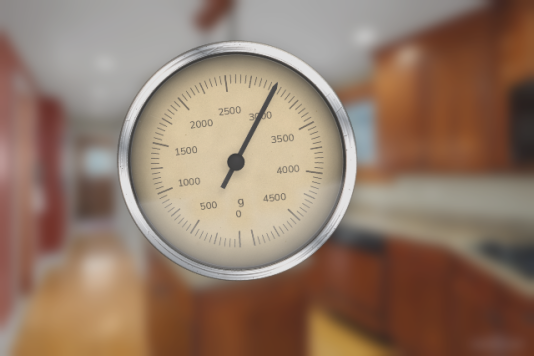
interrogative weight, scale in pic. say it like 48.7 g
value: 3000 g
